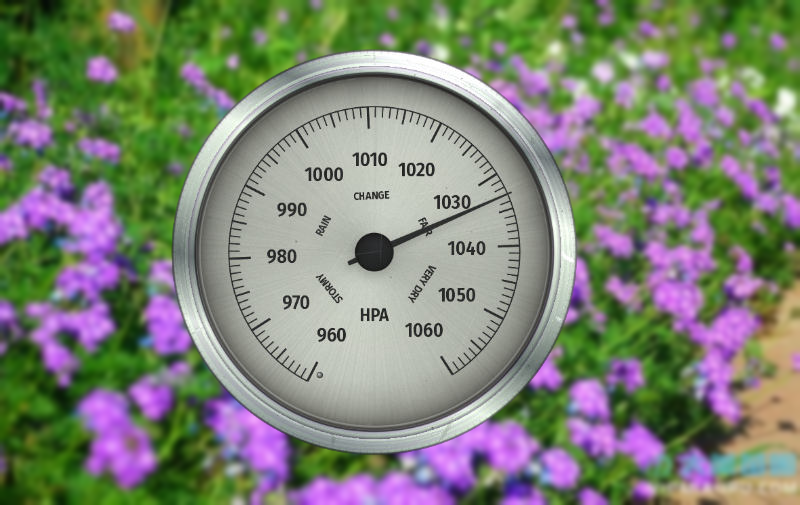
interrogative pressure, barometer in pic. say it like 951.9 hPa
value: 1033 hPa
